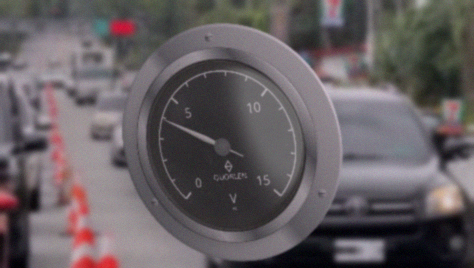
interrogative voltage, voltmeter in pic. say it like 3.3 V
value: 4 V
